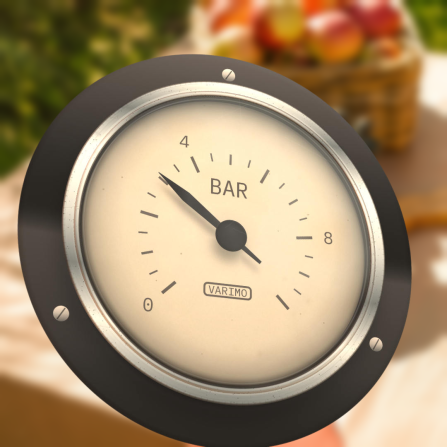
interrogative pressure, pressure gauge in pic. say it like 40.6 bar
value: 3 bar
